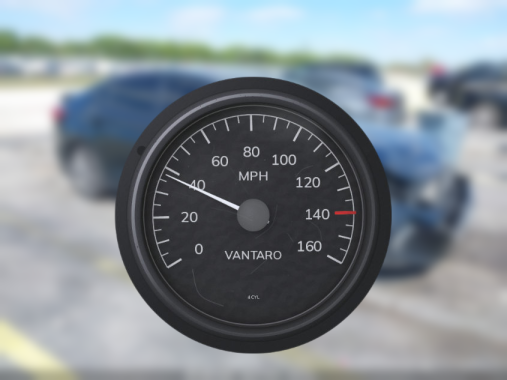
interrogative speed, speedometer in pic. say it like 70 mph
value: 37.5 mph
